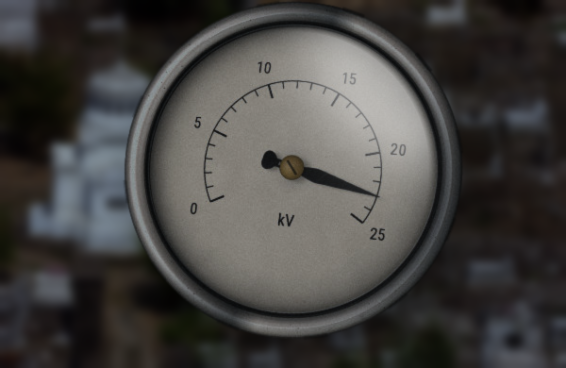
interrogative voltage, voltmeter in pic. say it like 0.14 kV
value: 23 kV
